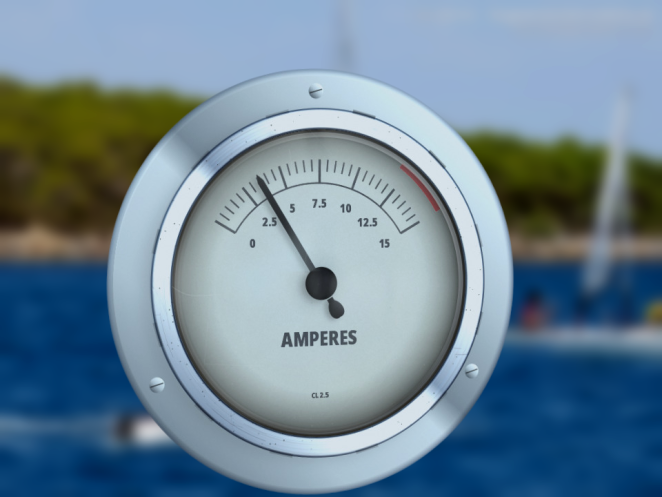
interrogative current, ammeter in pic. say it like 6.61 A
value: 3.5 A
